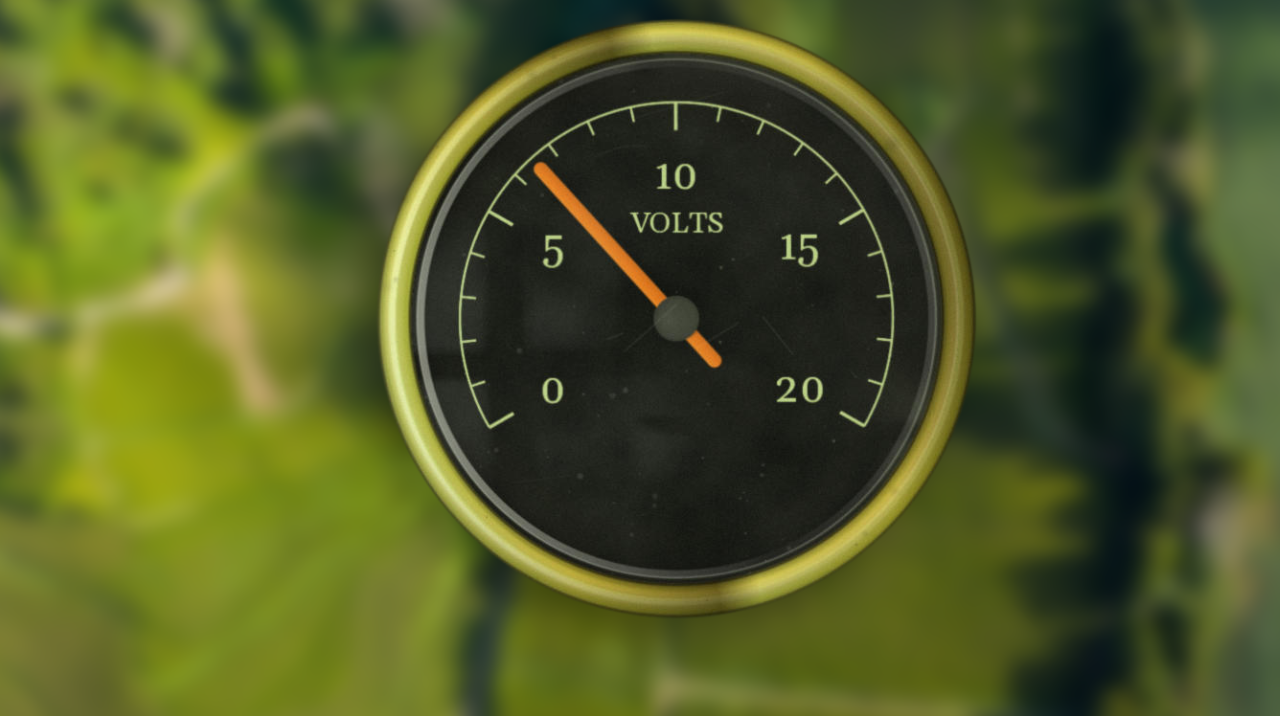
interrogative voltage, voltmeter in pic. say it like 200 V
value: 6.5 V
